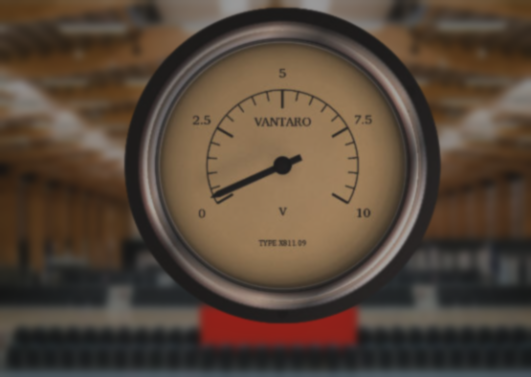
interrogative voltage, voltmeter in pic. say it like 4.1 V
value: 0.25 V
